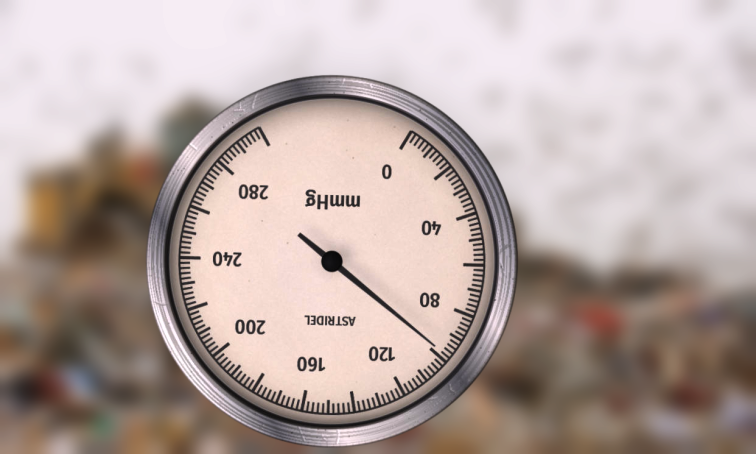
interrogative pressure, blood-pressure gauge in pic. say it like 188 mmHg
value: 98 mmHg
